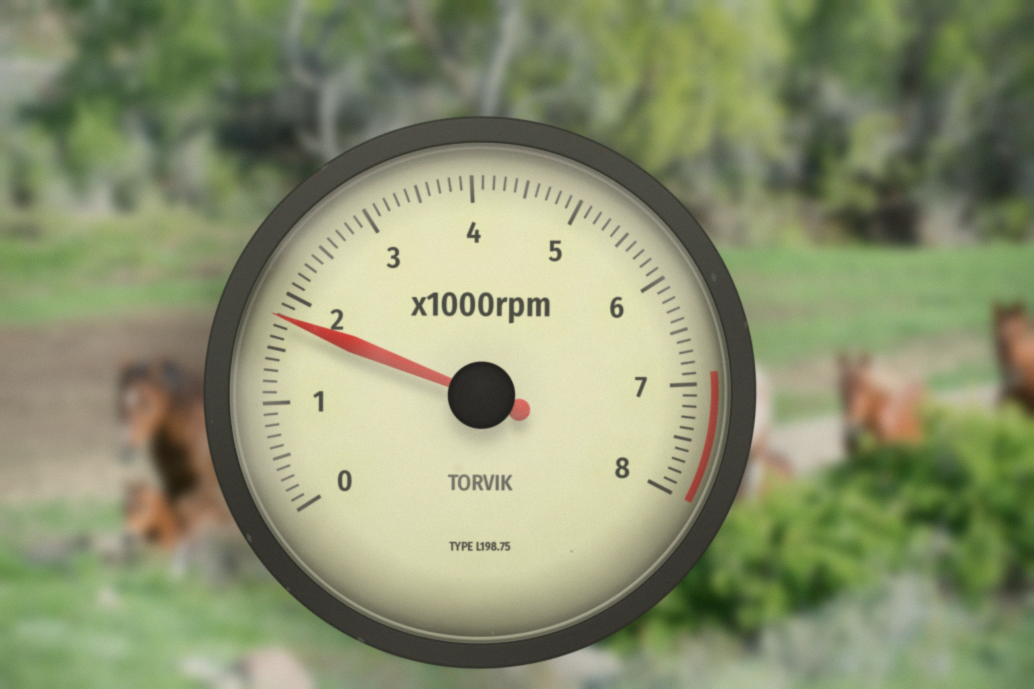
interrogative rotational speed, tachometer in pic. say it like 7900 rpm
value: 1800 rpm
